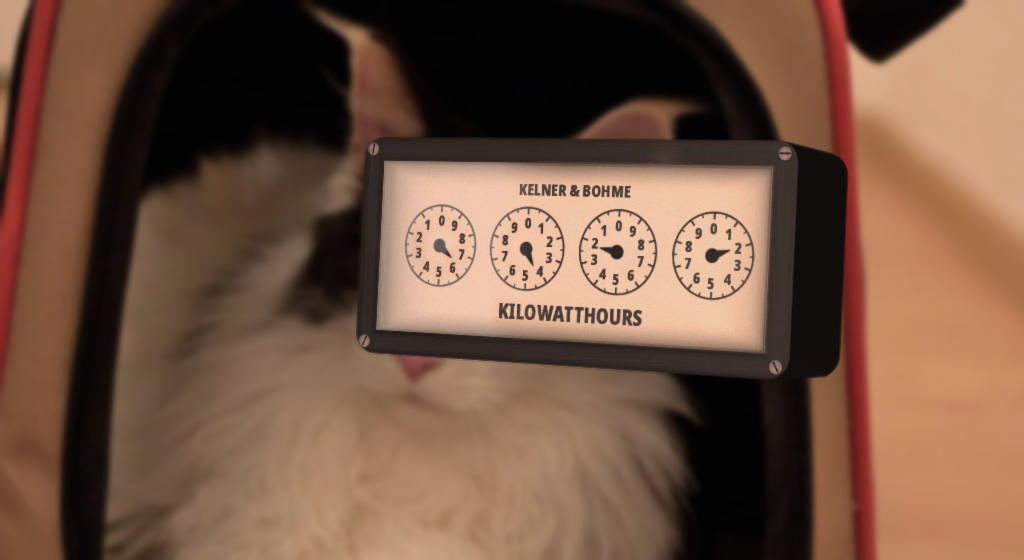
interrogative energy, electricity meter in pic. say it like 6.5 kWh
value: 6422 kWh
